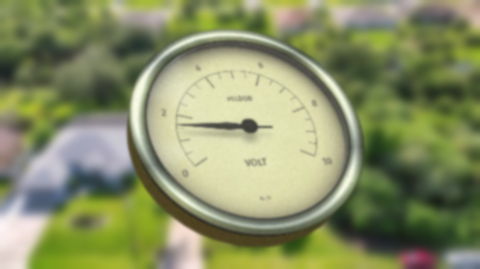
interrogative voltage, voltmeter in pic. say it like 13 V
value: 1.5 V
